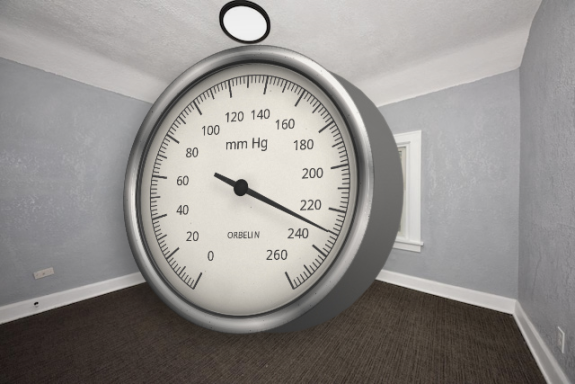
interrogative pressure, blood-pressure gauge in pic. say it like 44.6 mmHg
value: 230 mmHg
